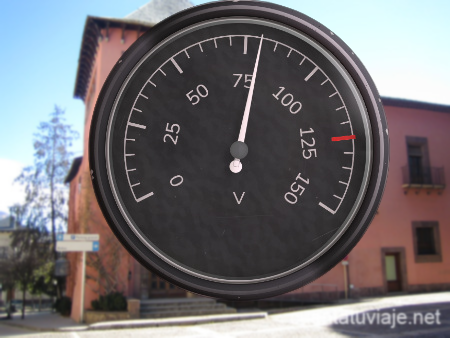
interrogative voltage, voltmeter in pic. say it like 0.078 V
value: 80 V
